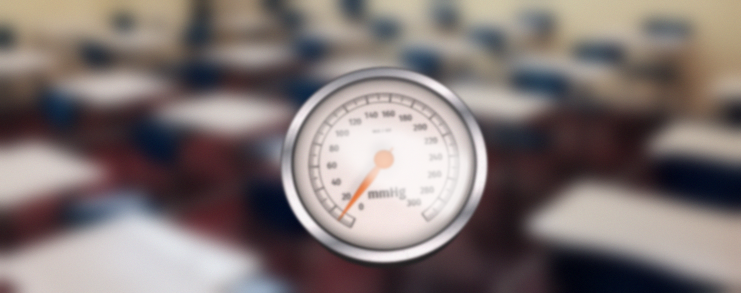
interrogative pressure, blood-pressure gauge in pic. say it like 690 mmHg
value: 10 mmHg
